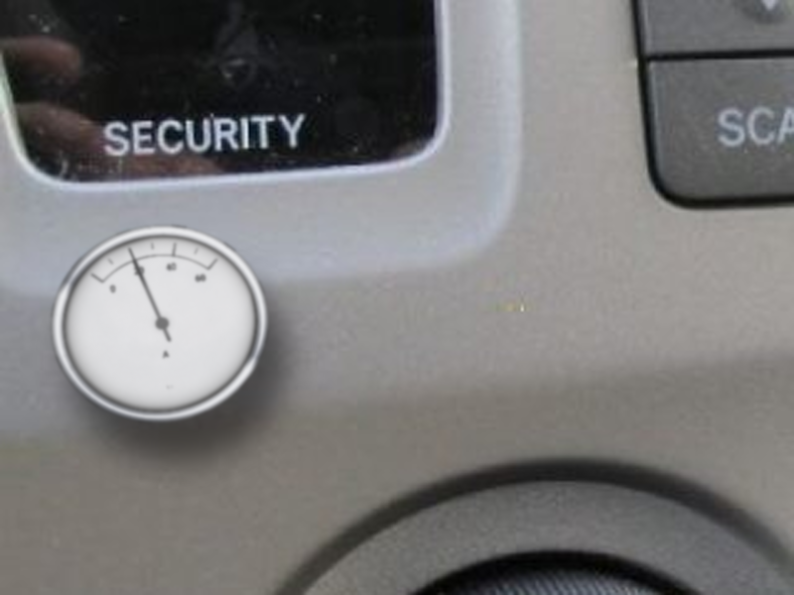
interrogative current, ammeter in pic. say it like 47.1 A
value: 20 A
